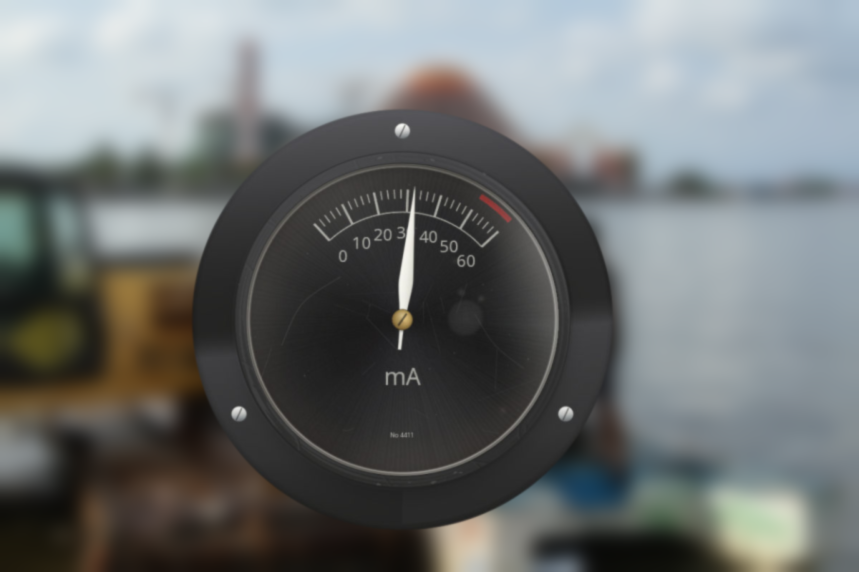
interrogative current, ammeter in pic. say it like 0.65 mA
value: 32 mA
